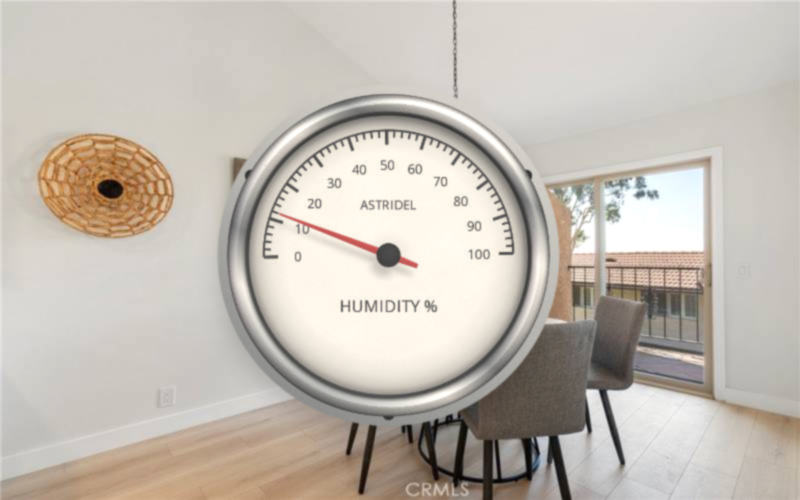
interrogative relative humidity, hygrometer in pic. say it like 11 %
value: 12 %
